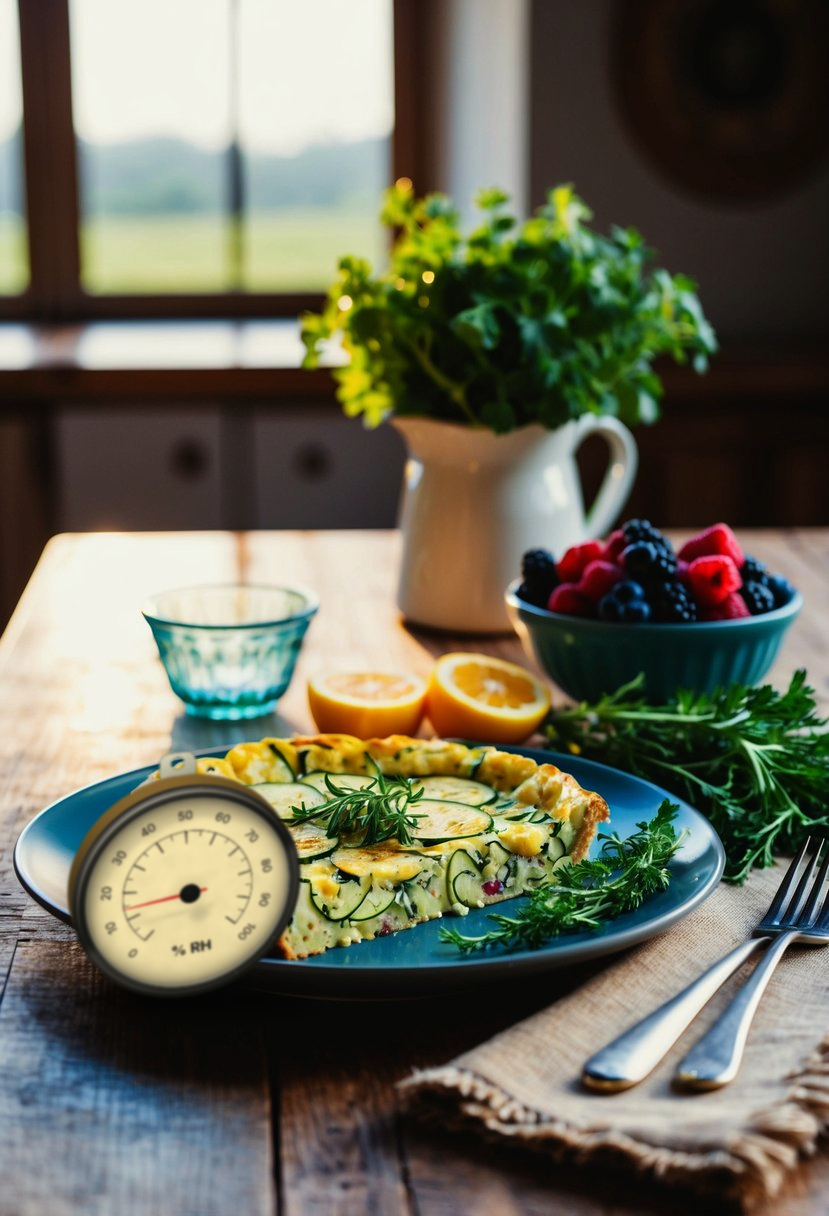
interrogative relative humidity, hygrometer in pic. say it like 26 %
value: 15 %
